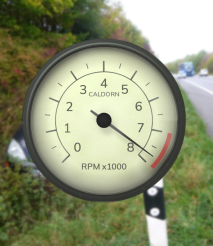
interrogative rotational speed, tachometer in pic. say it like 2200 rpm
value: 7750 rpm
